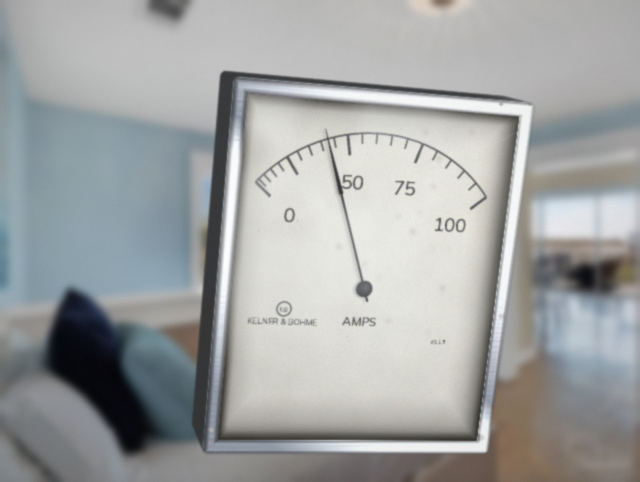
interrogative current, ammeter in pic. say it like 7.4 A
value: 42.5 A
